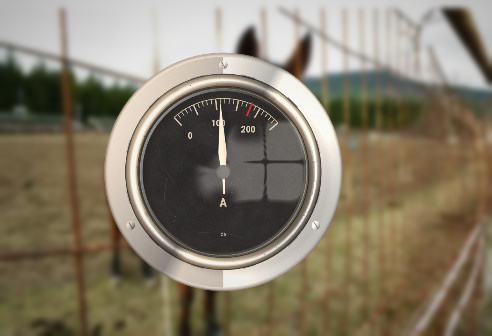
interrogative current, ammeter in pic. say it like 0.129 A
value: 110 A
